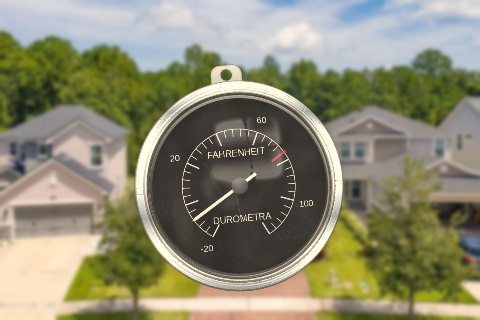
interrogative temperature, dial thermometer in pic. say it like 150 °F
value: -8 °F
